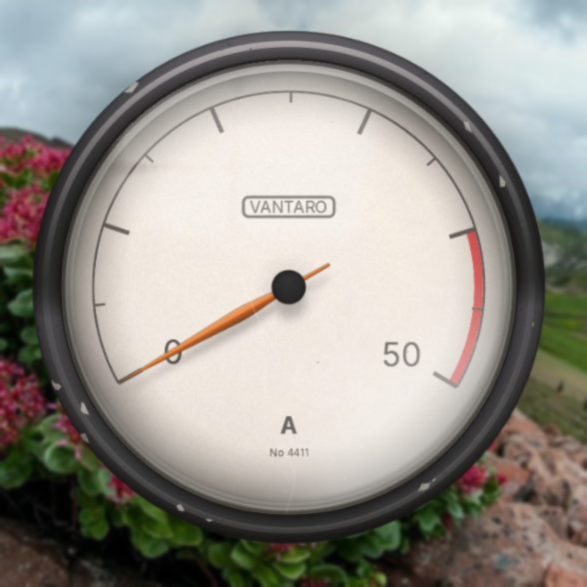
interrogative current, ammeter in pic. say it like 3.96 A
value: 0 A
